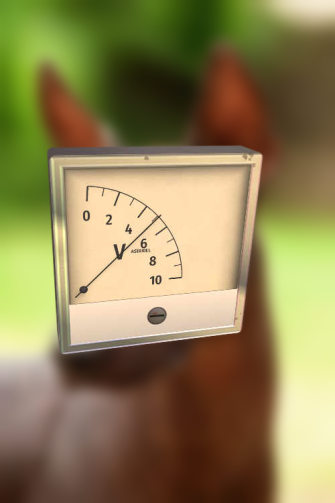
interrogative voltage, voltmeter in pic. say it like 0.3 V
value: 5 V
